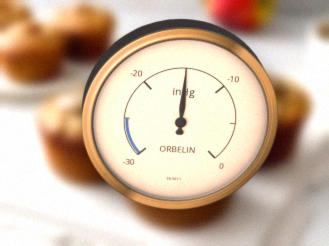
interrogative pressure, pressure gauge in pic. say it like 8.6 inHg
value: -15 inHg
